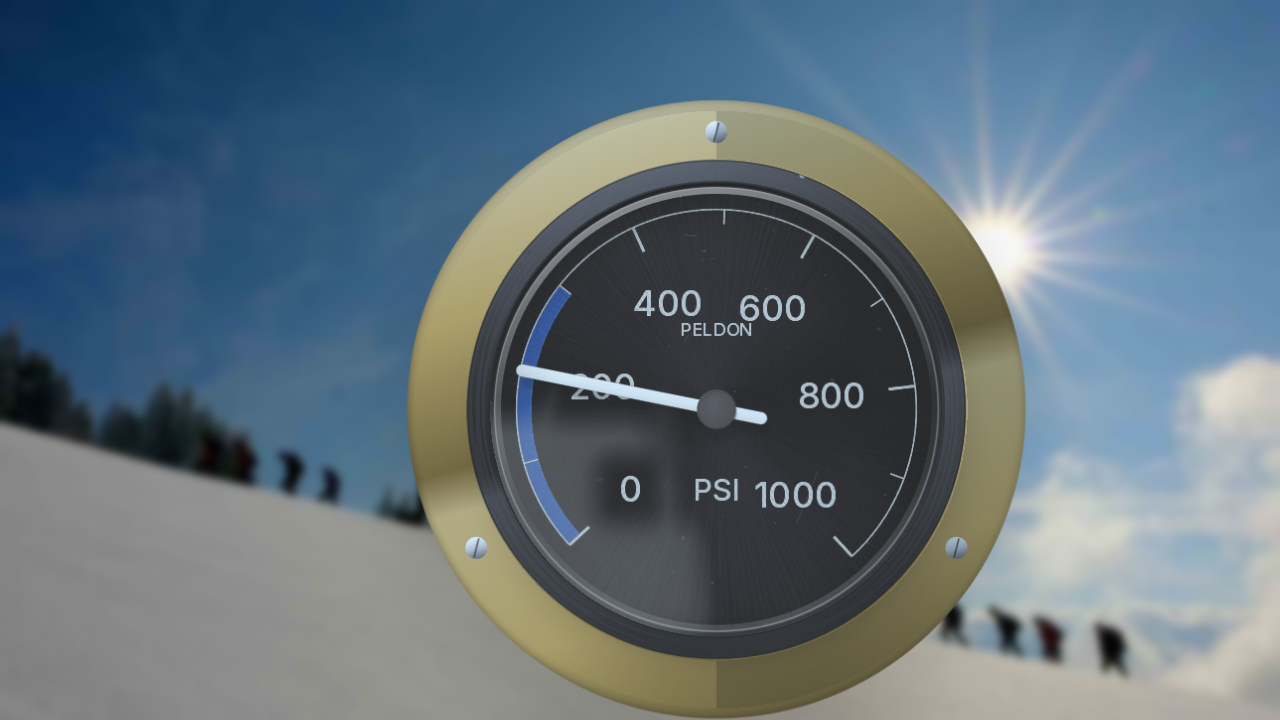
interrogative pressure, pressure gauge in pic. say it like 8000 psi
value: 200 psi
